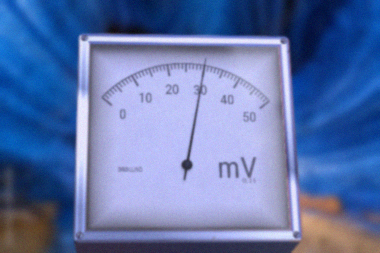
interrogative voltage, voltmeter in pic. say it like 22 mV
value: 30 mV
